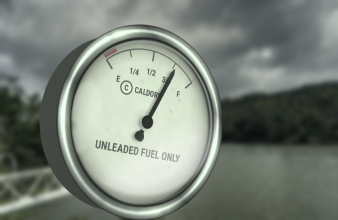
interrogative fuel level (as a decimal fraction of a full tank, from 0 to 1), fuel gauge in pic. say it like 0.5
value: 0.75
